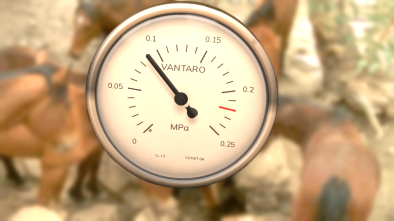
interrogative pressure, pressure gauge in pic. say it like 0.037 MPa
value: 0.09 MPa
